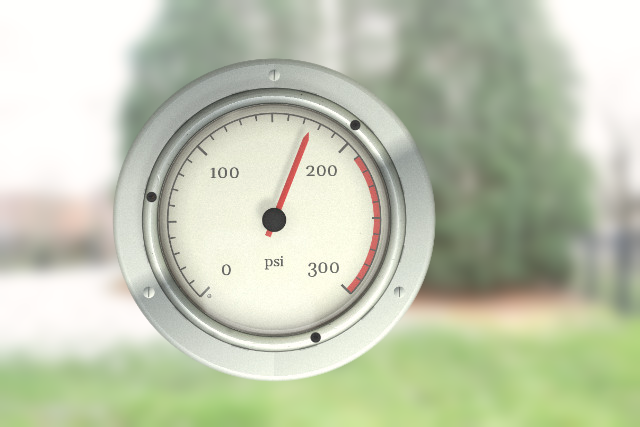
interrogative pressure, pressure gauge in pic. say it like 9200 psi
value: 175 psi
